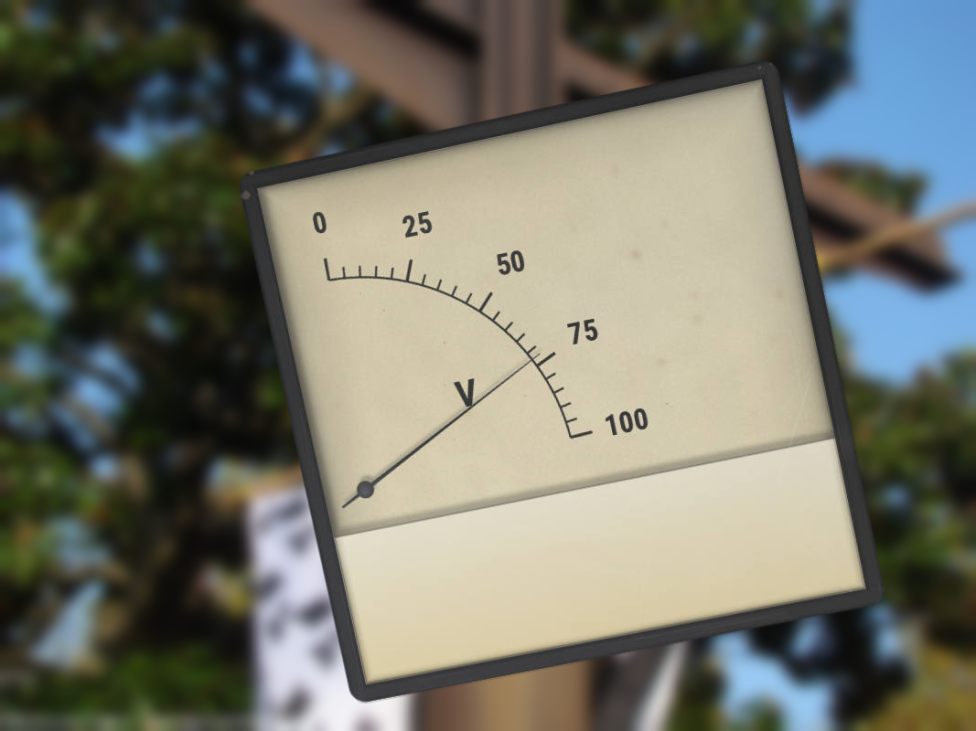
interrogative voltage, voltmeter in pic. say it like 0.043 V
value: 72.5 V
